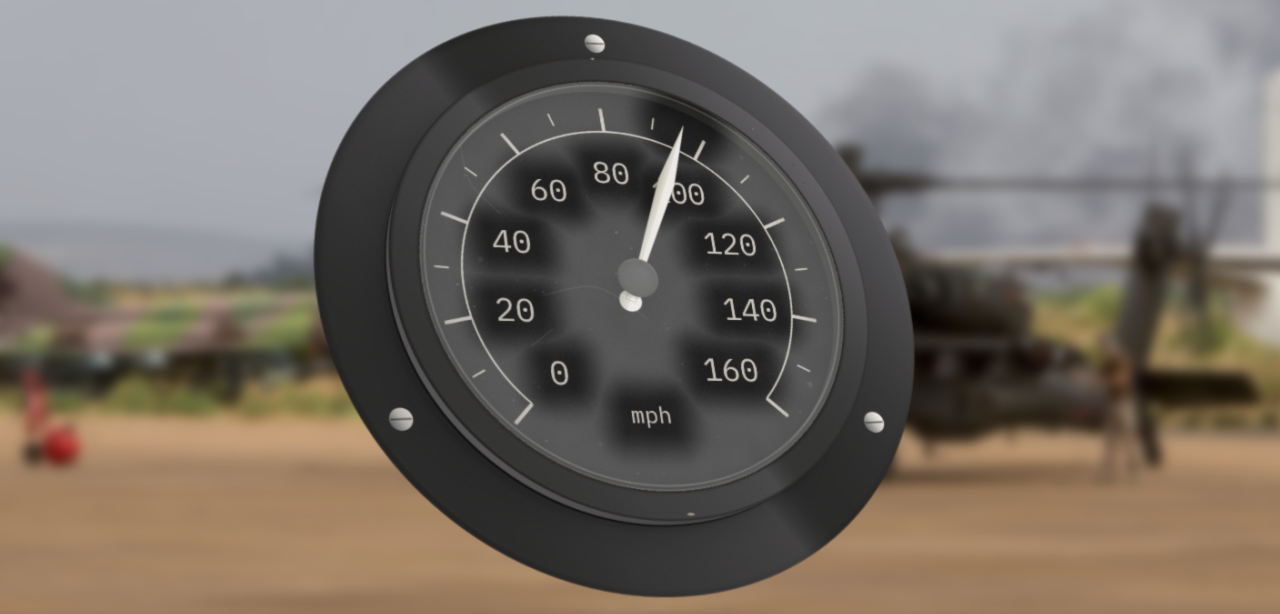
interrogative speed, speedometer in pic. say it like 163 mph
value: 95 mph
